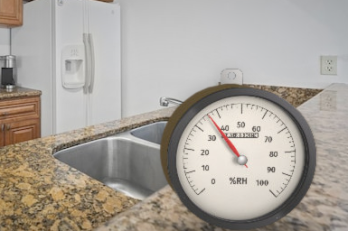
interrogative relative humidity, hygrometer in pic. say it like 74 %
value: 36 %
